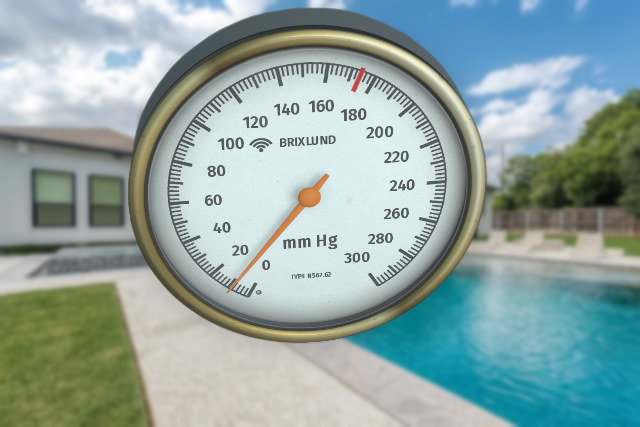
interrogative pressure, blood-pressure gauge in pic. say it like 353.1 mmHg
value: 10 mmHg
